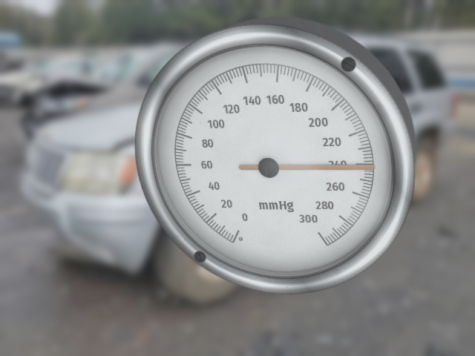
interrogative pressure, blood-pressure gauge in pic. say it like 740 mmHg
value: 240 mmHg
